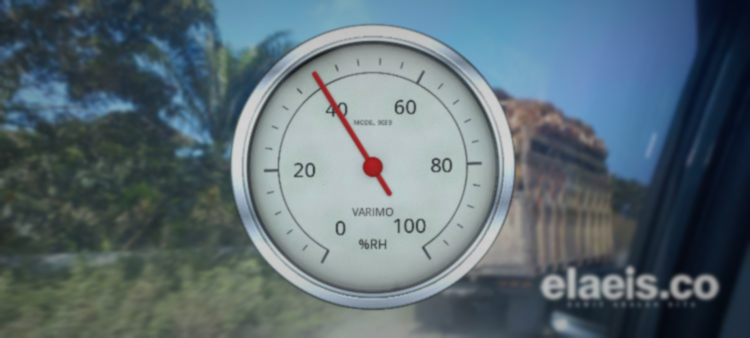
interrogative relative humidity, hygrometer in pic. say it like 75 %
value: 40 %
